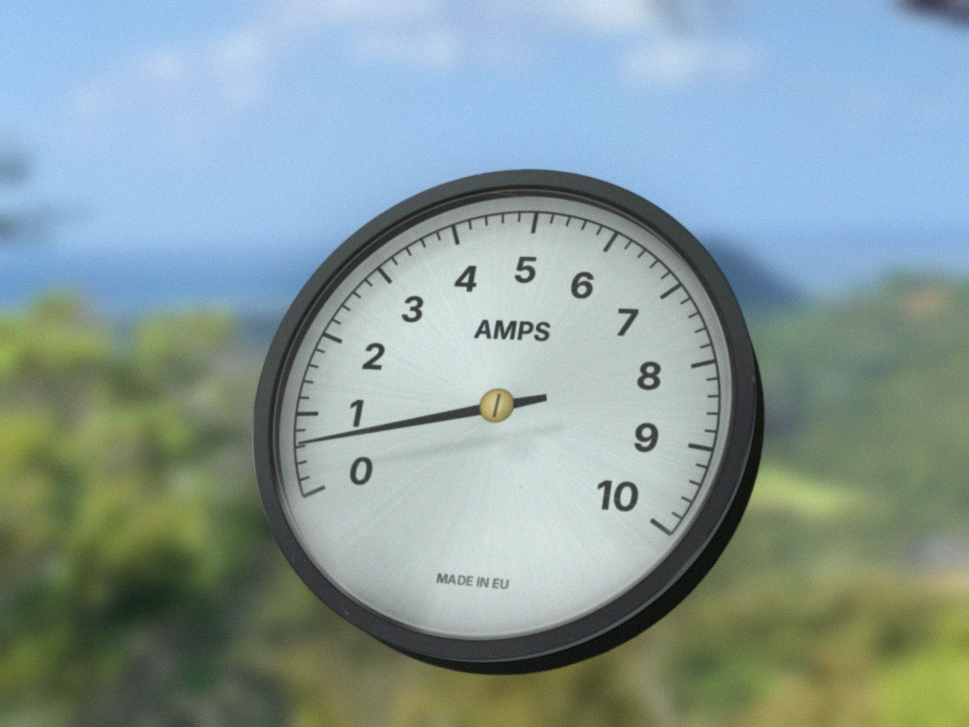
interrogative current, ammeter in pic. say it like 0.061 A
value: 0.6 A
